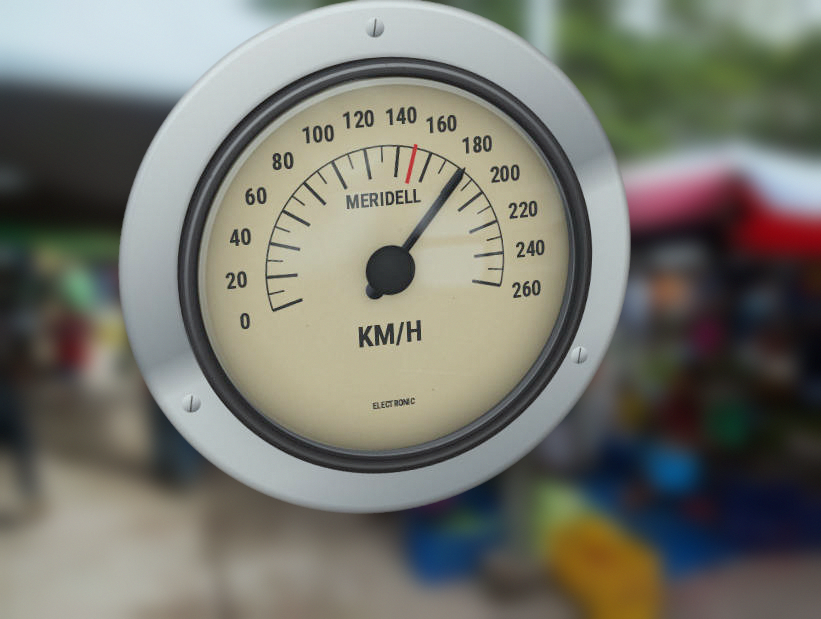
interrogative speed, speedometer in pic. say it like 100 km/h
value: 180 km/h
